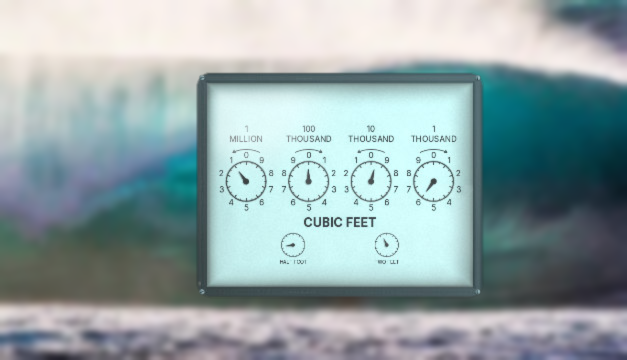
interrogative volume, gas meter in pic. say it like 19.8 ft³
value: 99600 ft³
